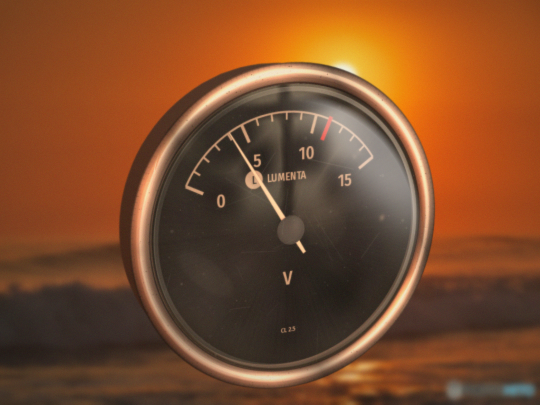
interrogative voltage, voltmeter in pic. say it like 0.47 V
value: 4 V
